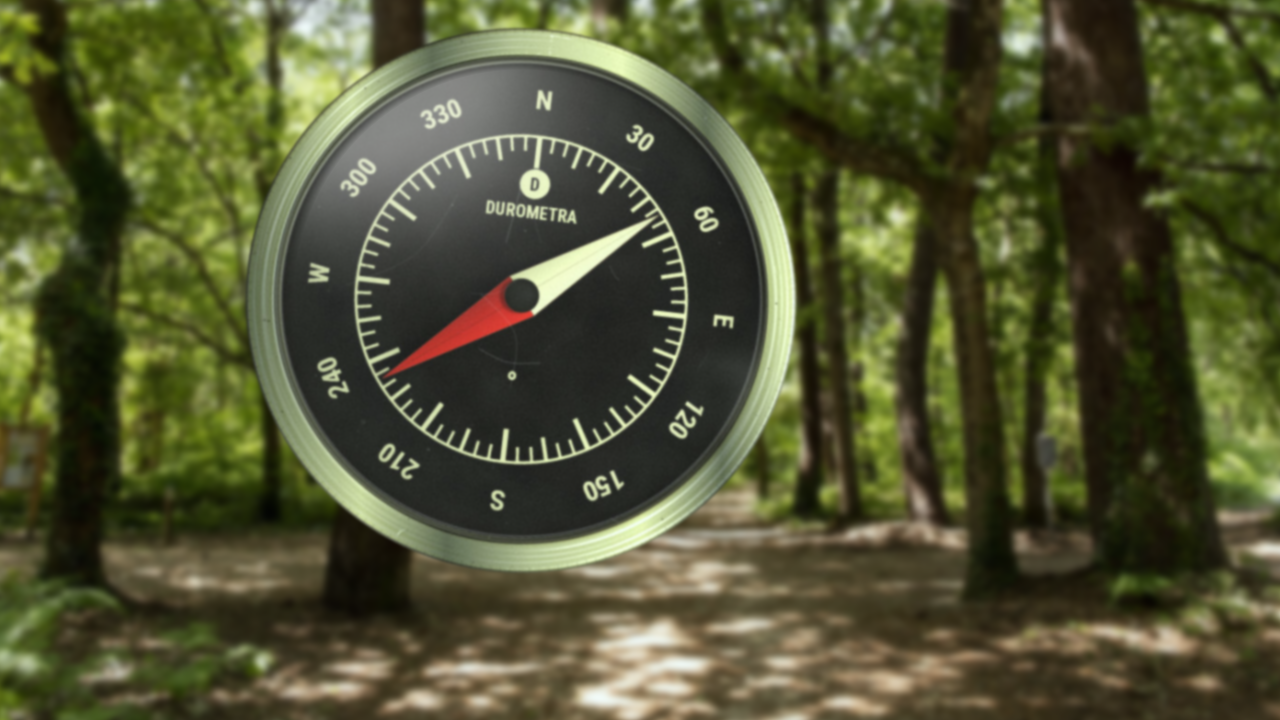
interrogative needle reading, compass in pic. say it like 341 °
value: 232.5 °
